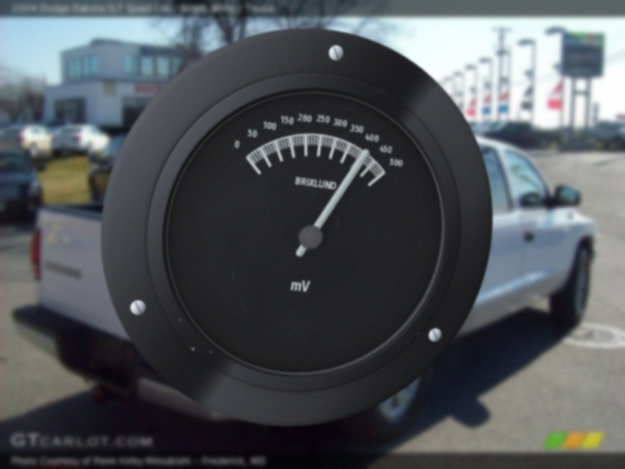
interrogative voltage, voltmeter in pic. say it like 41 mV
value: 400 mV
